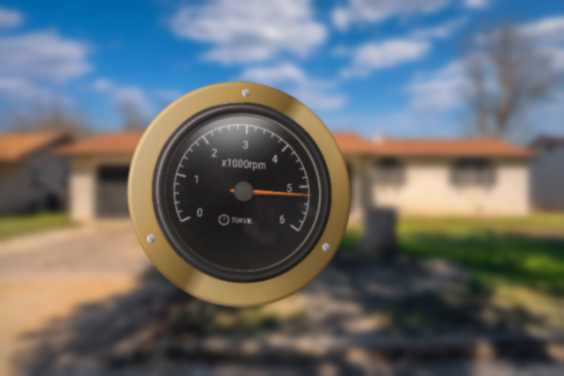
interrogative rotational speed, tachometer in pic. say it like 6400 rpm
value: 5200 rpm
